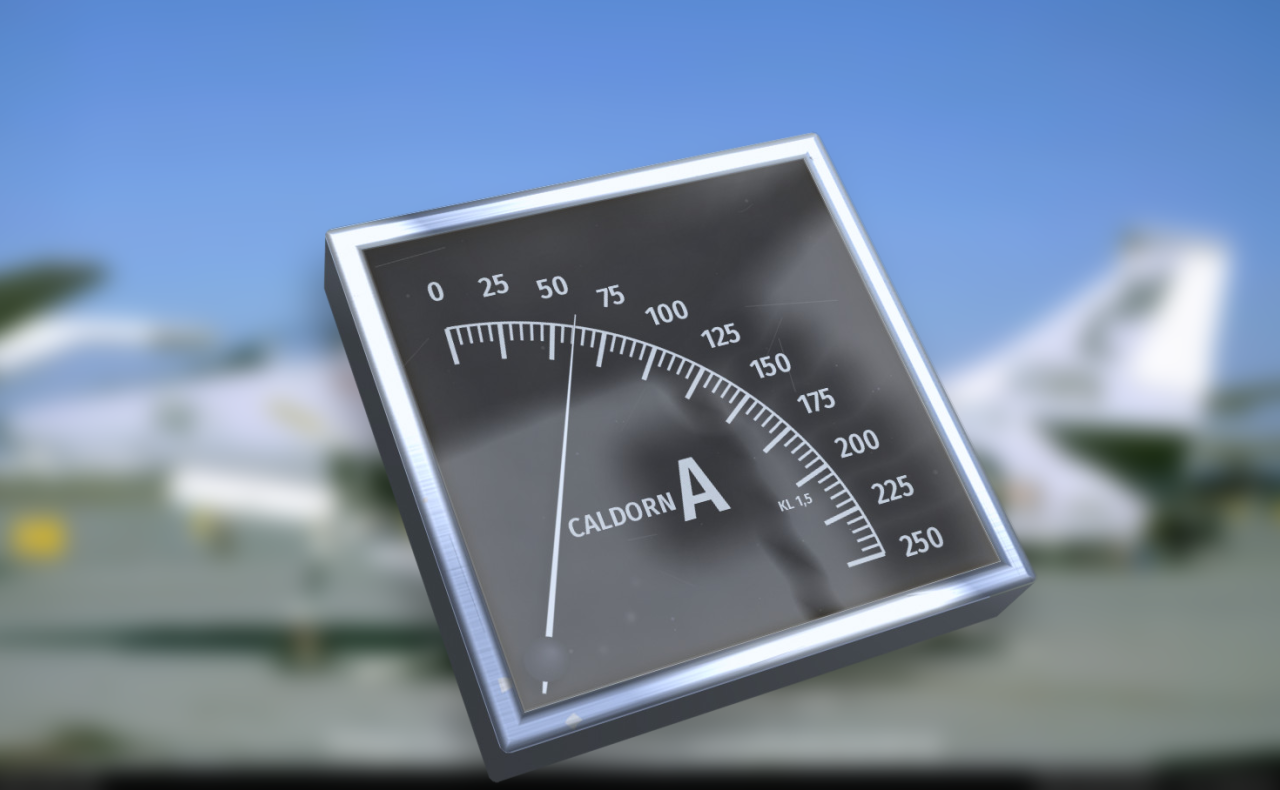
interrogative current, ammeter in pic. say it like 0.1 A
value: 60 A
